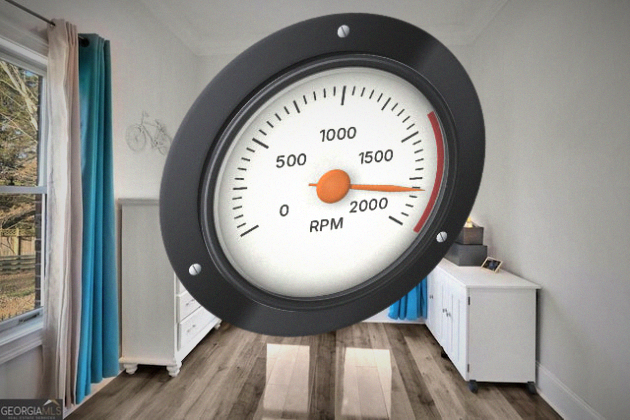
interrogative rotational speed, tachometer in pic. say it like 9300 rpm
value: 1800 rpm
